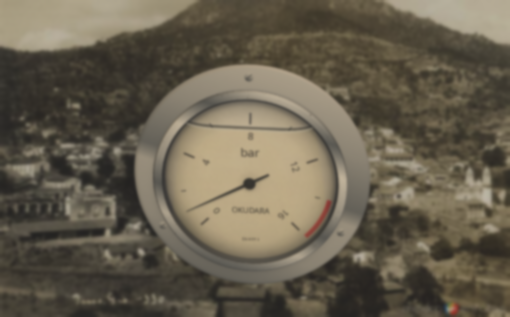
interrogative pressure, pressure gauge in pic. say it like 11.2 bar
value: 1 bar
